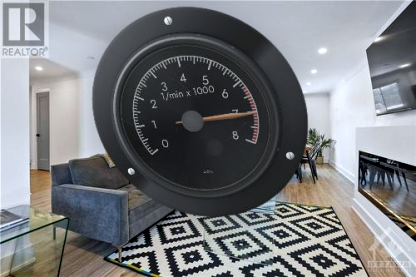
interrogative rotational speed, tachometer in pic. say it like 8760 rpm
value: 7000 rpm
